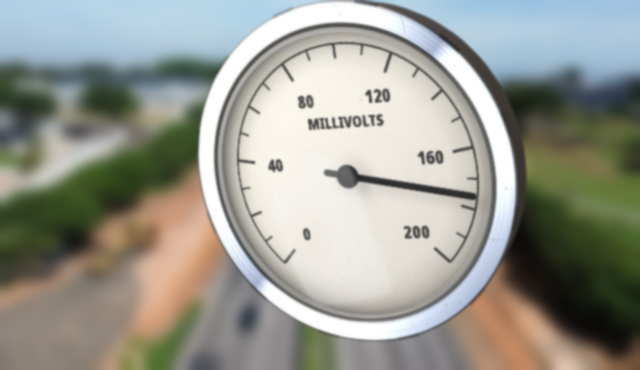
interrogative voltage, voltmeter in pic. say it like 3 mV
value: 175 mV
